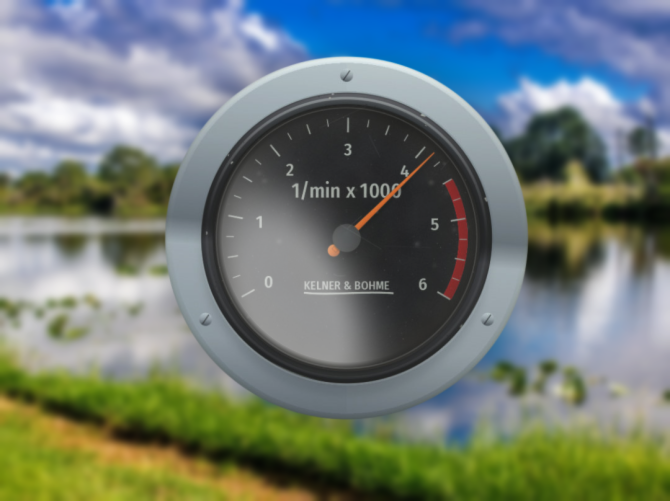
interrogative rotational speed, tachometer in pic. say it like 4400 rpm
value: 4125 rpm
